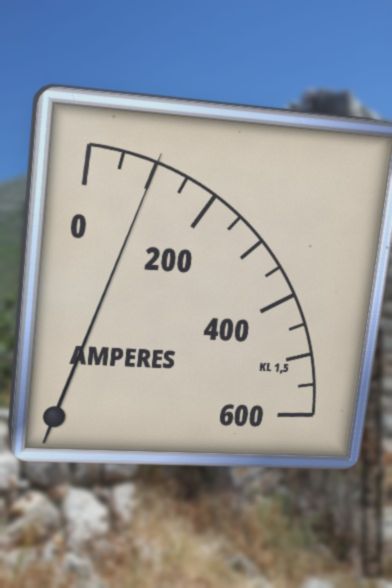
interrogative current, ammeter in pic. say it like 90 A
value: 100 A
